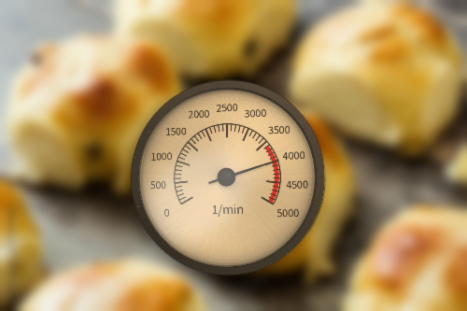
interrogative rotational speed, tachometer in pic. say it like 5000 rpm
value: 4000 rpm
